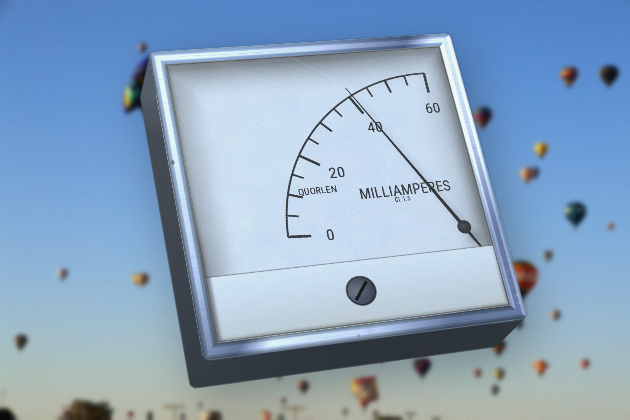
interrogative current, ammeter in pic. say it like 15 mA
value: 40 mA
